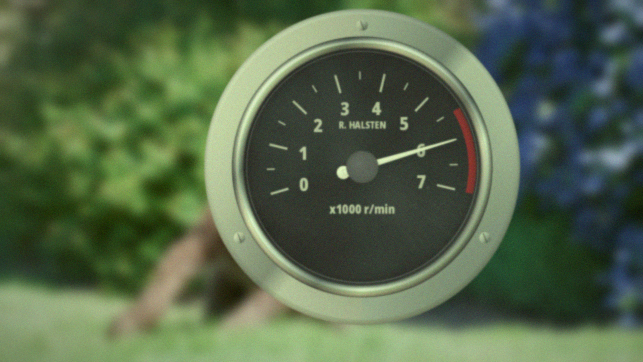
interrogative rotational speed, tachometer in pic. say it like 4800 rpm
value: 6000 rpm
